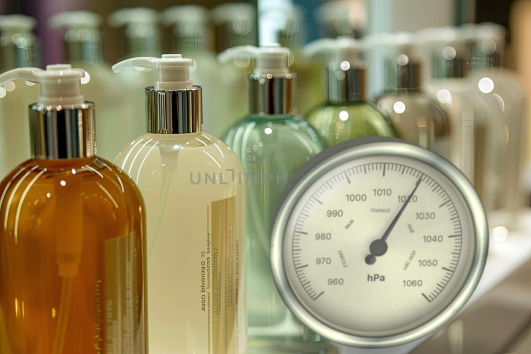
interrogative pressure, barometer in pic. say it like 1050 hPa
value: 1020 hPa
